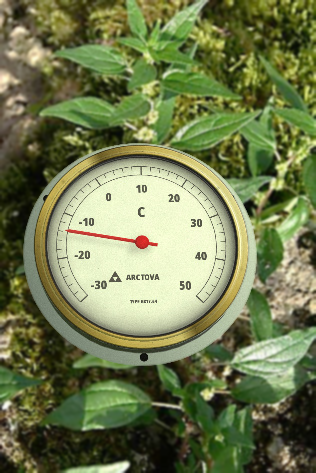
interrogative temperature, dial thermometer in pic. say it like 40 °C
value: -14 °C
